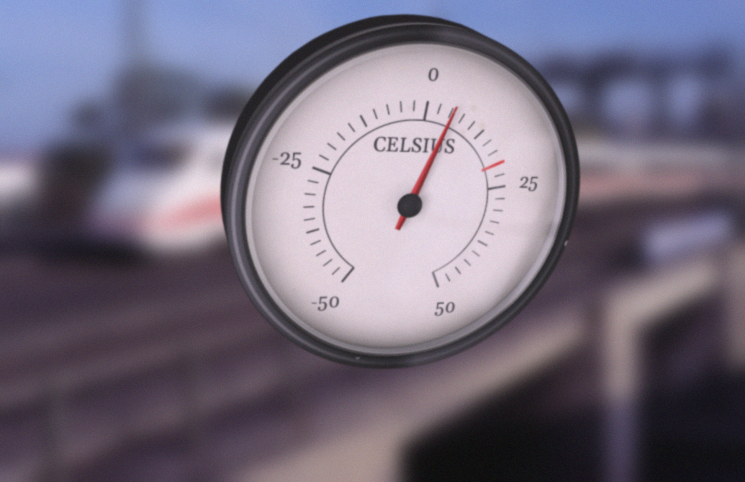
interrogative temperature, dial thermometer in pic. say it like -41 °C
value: 5 °C
